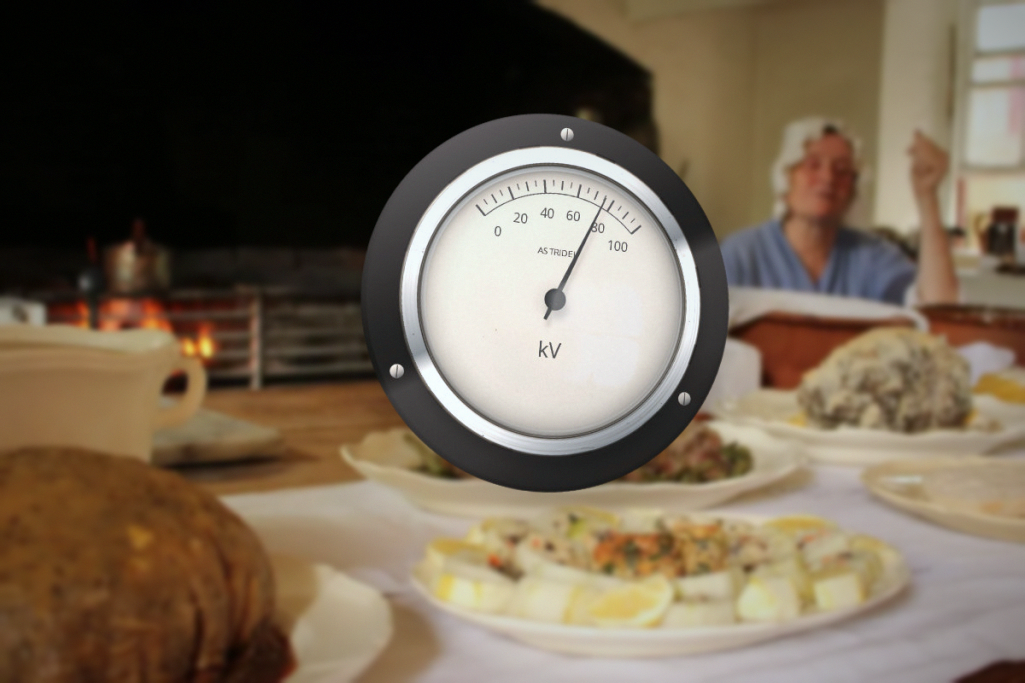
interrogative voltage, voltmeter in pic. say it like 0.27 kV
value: 75 kV
